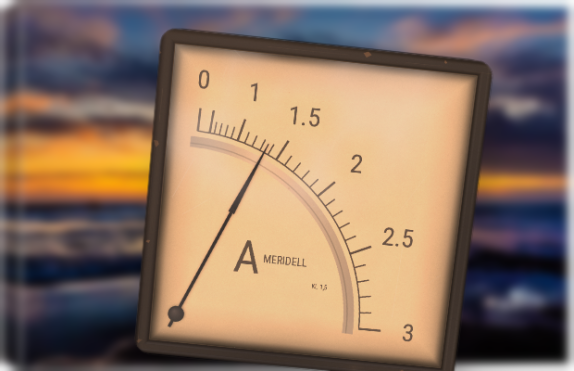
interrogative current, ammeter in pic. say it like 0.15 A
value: 1.35 A
